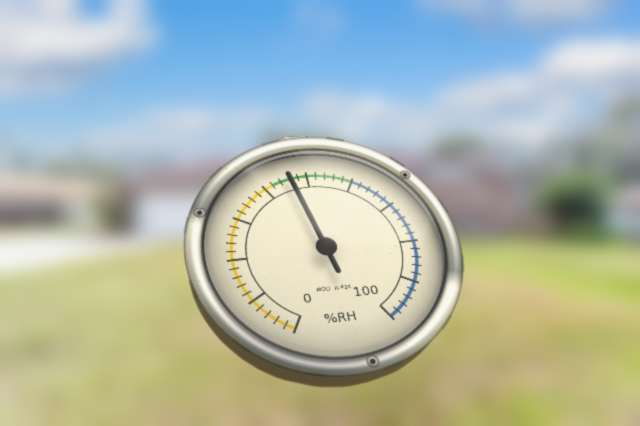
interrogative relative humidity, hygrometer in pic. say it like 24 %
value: 46 %
